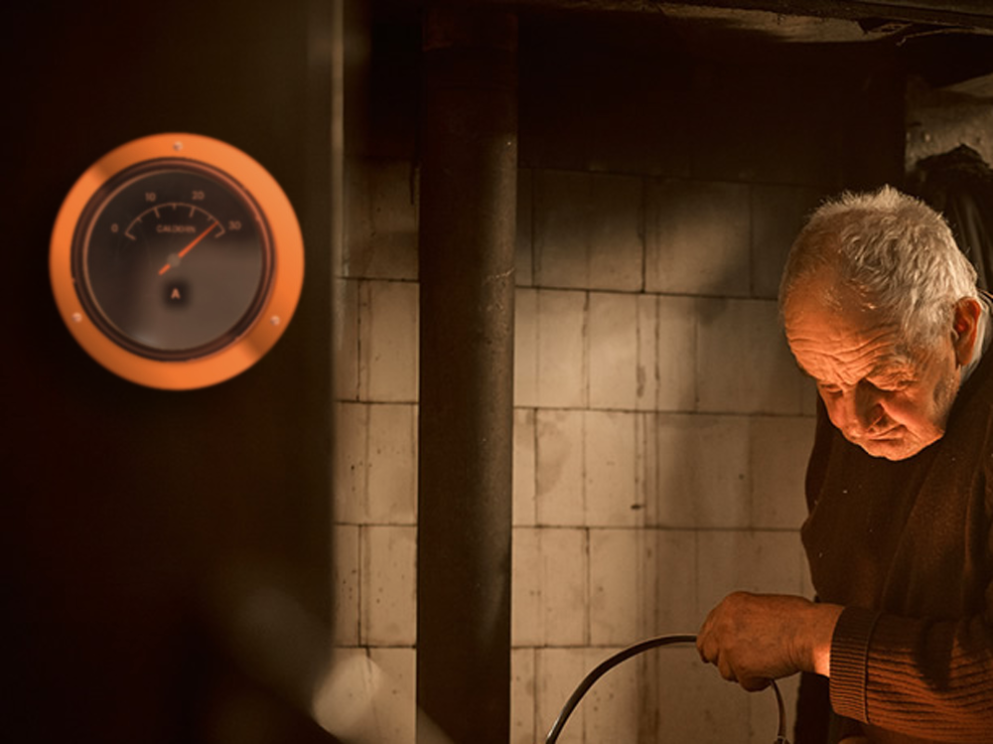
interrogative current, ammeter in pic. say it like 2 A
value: 27.5 A
